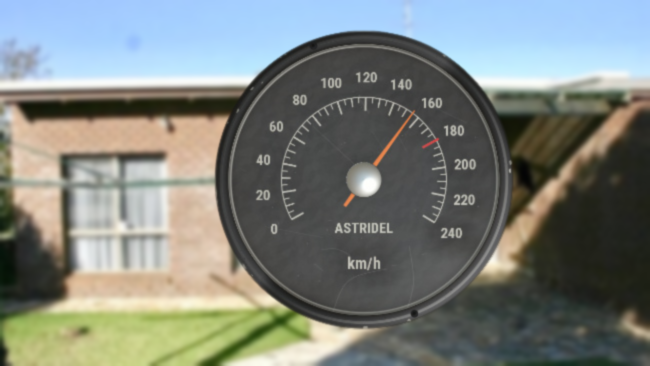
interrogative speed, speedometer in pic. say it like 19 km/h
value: 155 km/h
